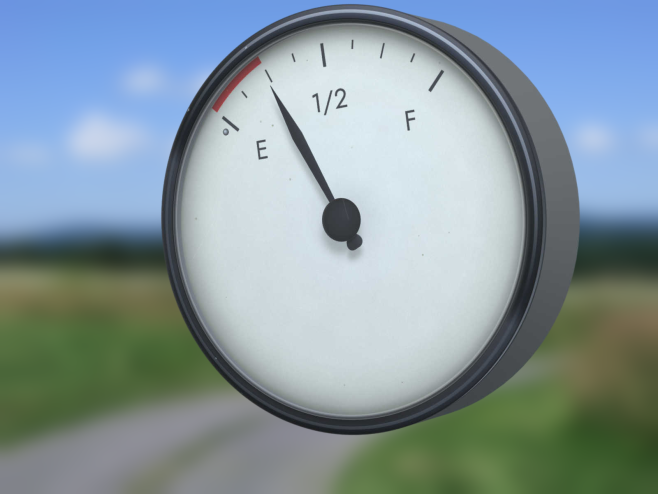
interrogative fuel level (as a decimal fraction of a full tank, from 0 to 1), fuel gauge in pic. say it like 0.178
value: 0.25
